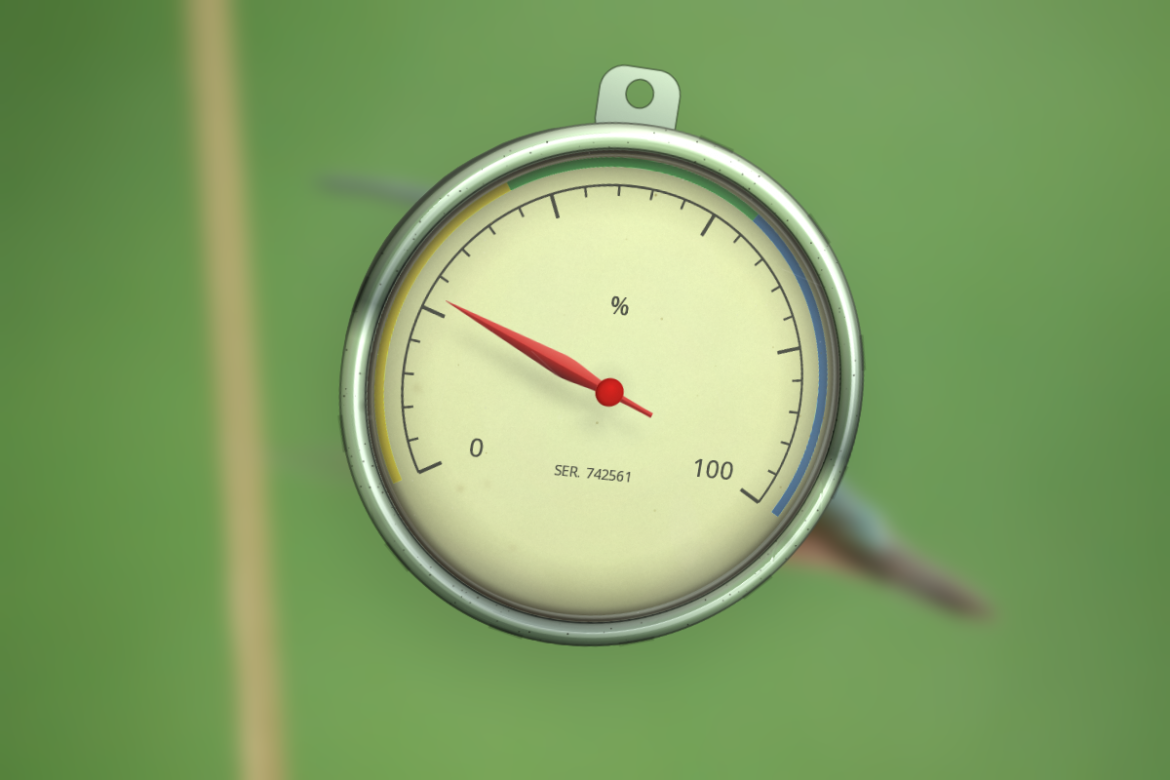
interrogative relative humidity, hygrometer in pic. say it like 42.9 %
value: 22 %
